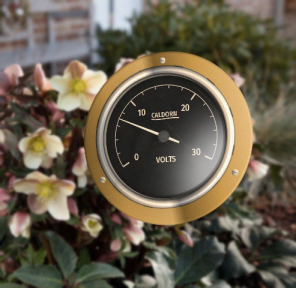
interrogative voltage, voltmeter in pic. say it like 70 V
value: 7 V
